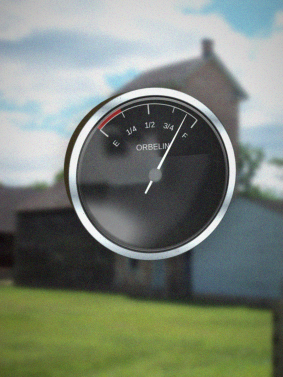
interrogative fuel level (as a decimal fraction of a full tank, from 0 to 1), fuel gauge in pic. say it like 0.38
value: 0.875
